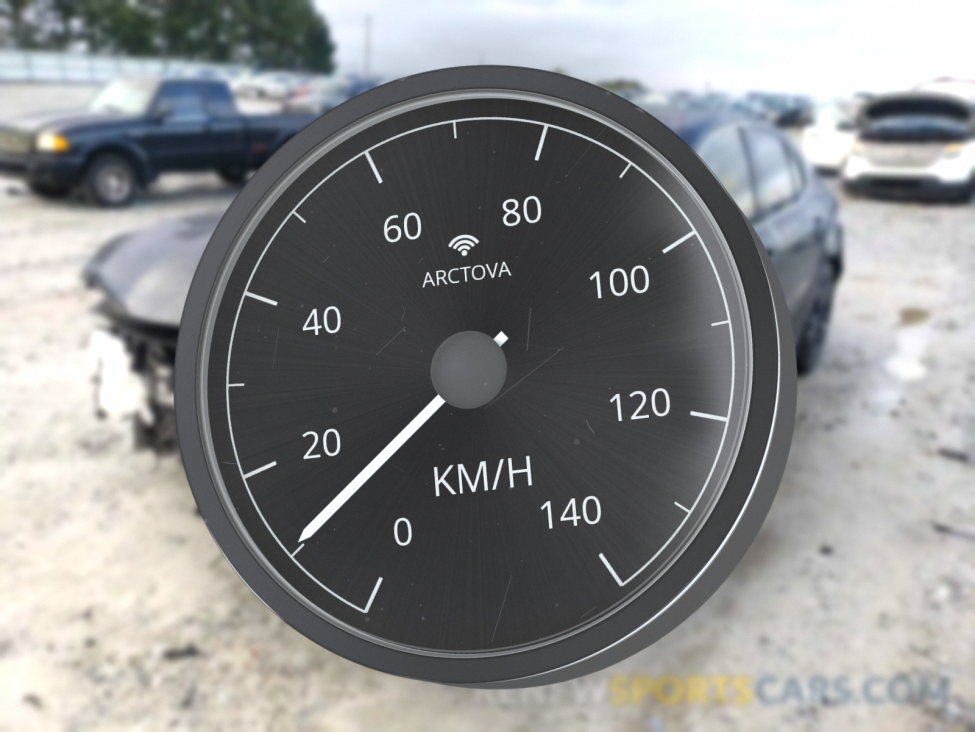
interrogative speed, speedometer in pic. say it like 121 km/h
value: 10 km/h
